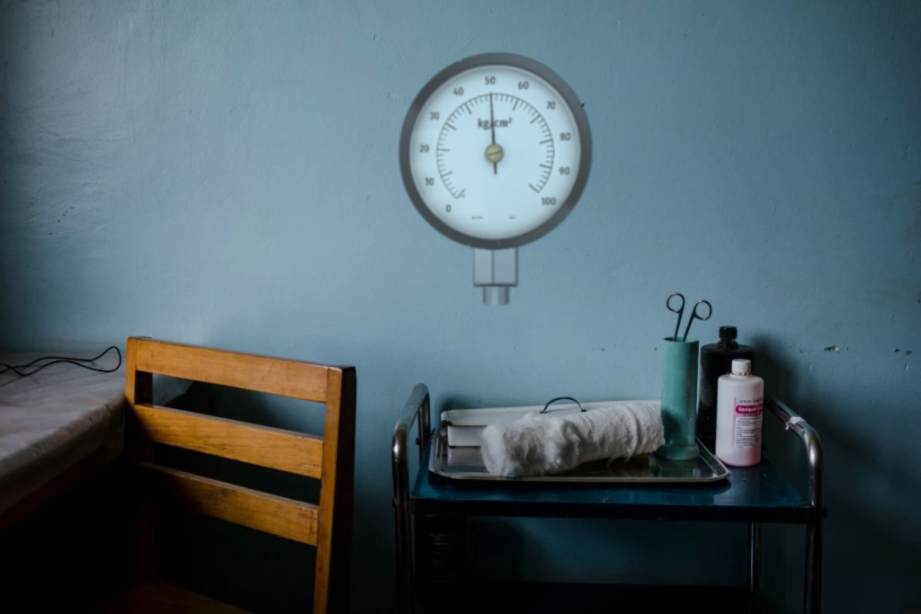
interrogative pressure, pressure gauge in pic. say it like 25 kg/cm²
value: 50 kg/cm²
